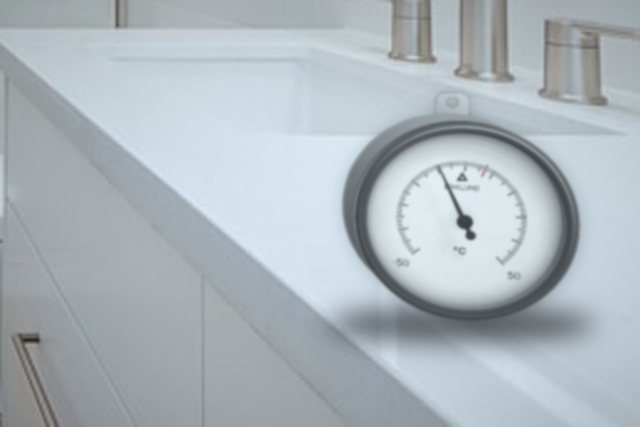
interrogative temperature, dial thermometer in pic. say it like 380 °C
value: -10 °C
